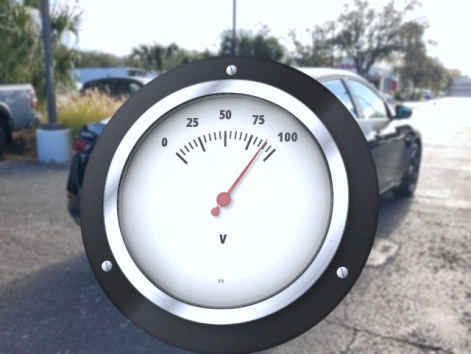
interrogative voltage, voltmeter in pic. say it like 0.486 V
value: 90 V
